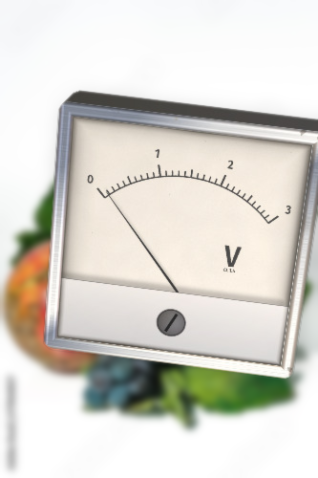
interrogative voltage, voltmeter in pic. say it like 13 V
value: 0.1 V
